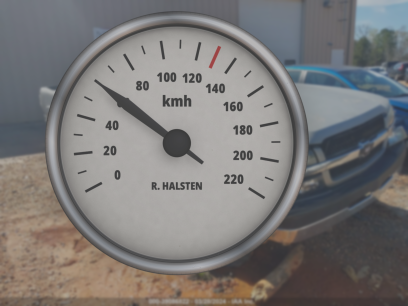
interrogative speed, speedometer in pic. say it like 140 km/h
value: 60 km/h
